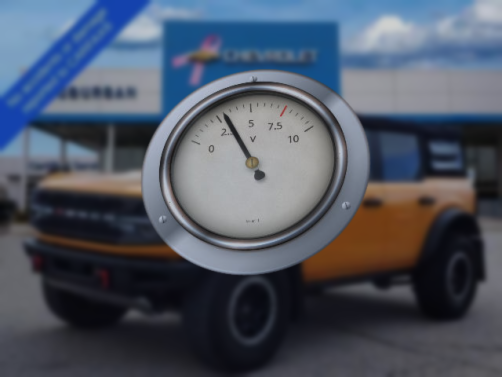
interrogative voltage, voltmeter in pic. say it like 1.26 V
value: 3 V
